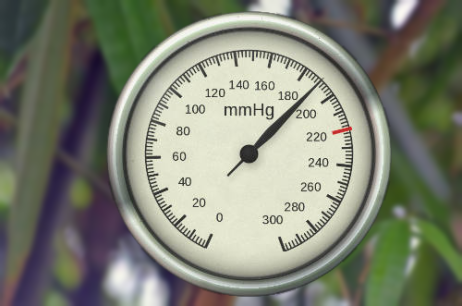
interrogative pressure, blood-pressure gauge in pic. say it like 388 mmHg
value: 190 mmHg
